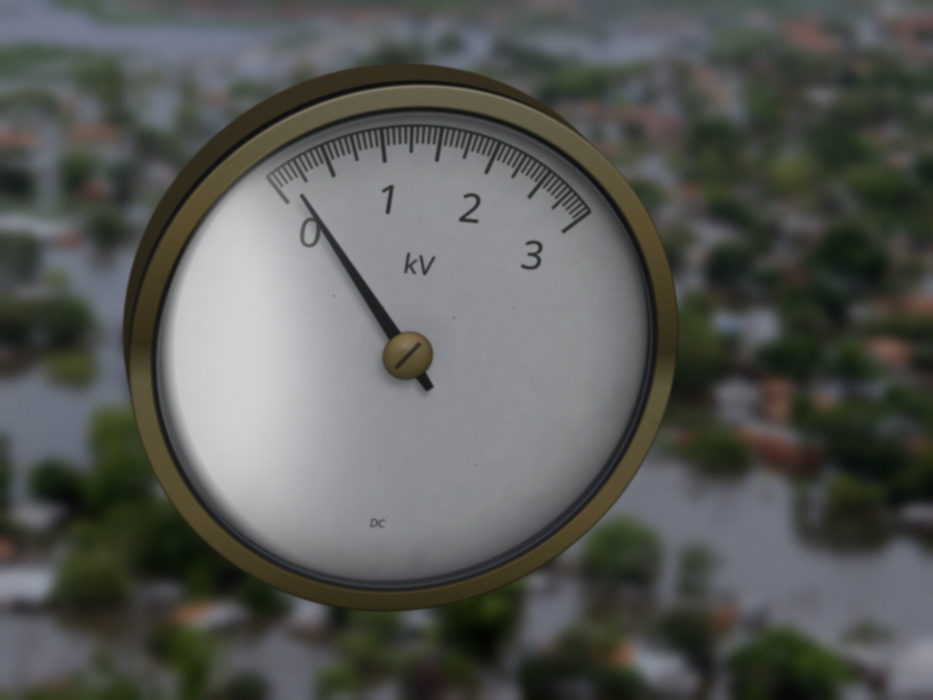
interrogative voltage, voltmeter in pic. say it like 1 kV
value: 0.15 kV
